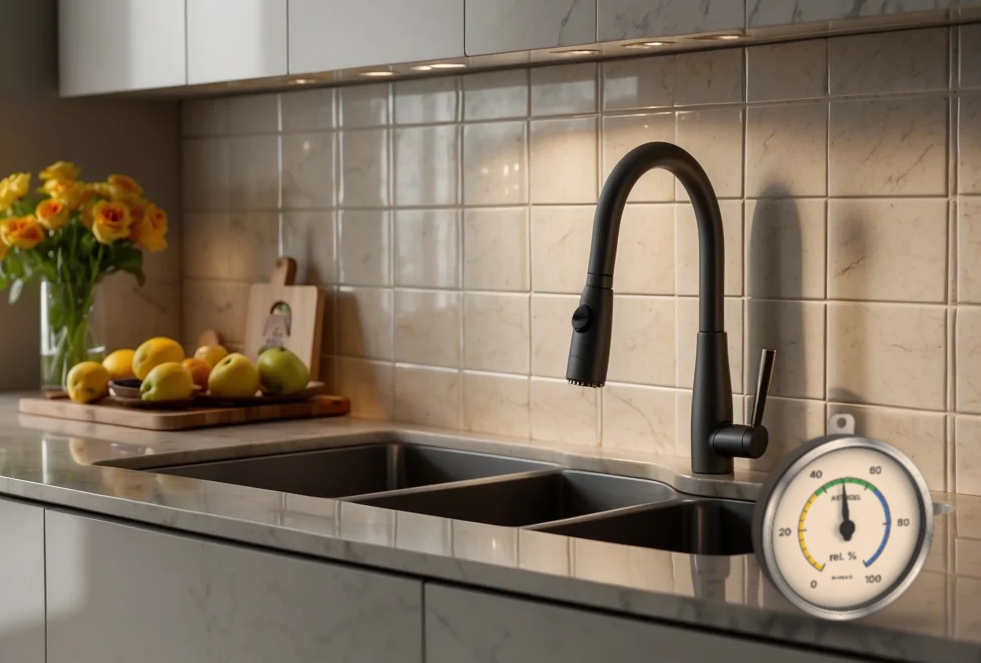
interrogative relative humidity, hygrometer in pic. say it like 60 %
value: 48 %
